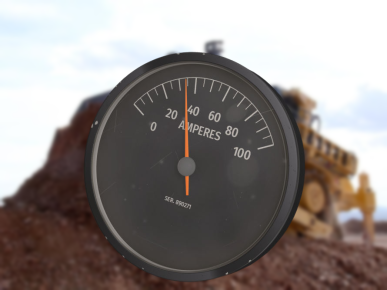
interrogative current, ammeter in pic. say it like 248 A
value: 35 A
